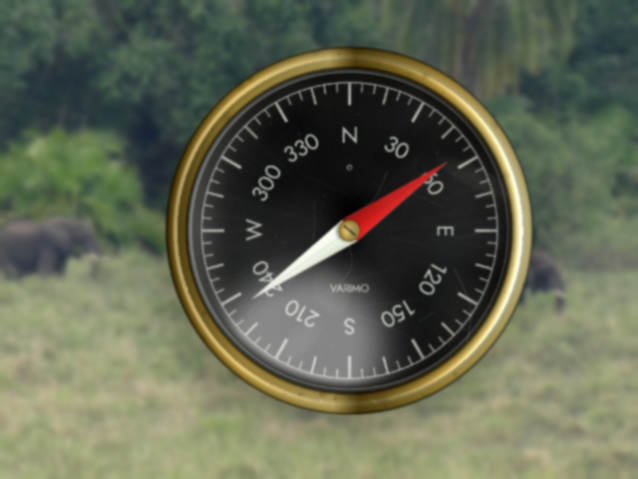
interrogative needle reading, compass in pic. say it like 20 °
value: 55 °
